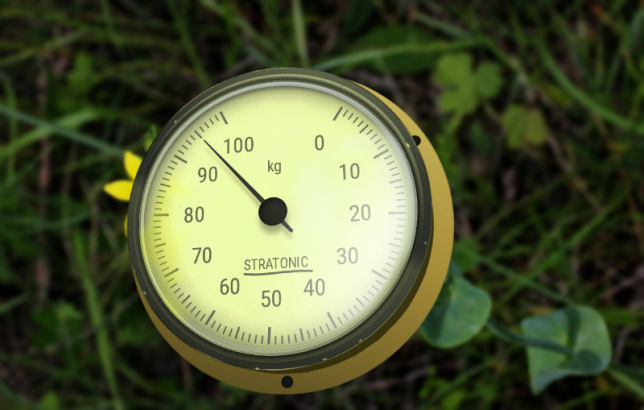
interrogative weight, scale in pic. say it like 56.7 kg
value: 95 kg
